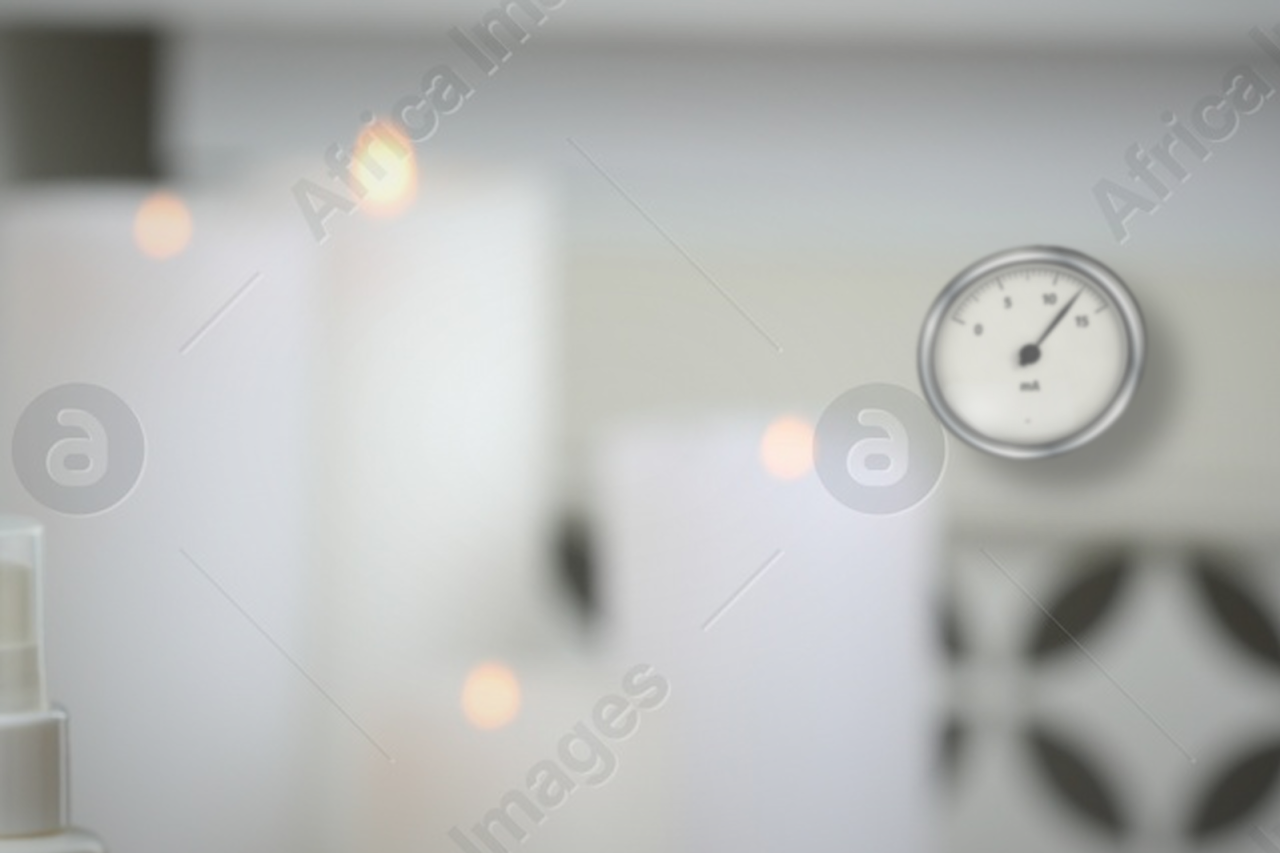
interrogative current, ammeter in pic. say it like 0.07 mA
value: 12.5 mA
